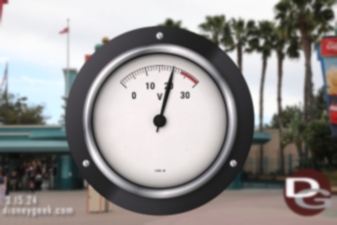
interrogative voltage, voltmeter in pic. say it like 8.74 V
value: 20 V
